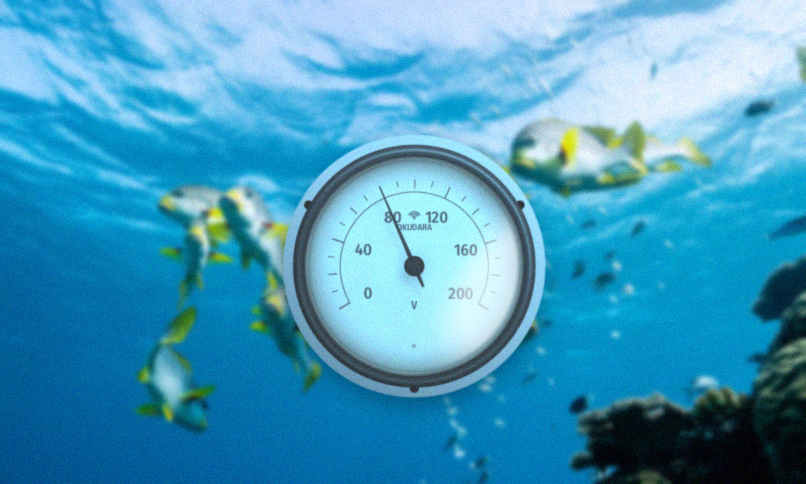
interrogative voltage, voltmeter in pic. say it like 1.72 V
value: 80 V
